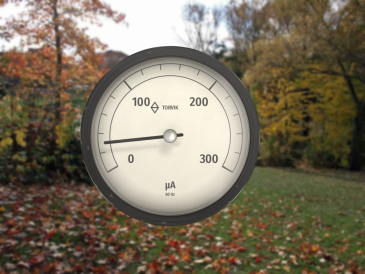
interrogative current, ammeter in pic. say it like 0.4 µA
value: 30 µA
